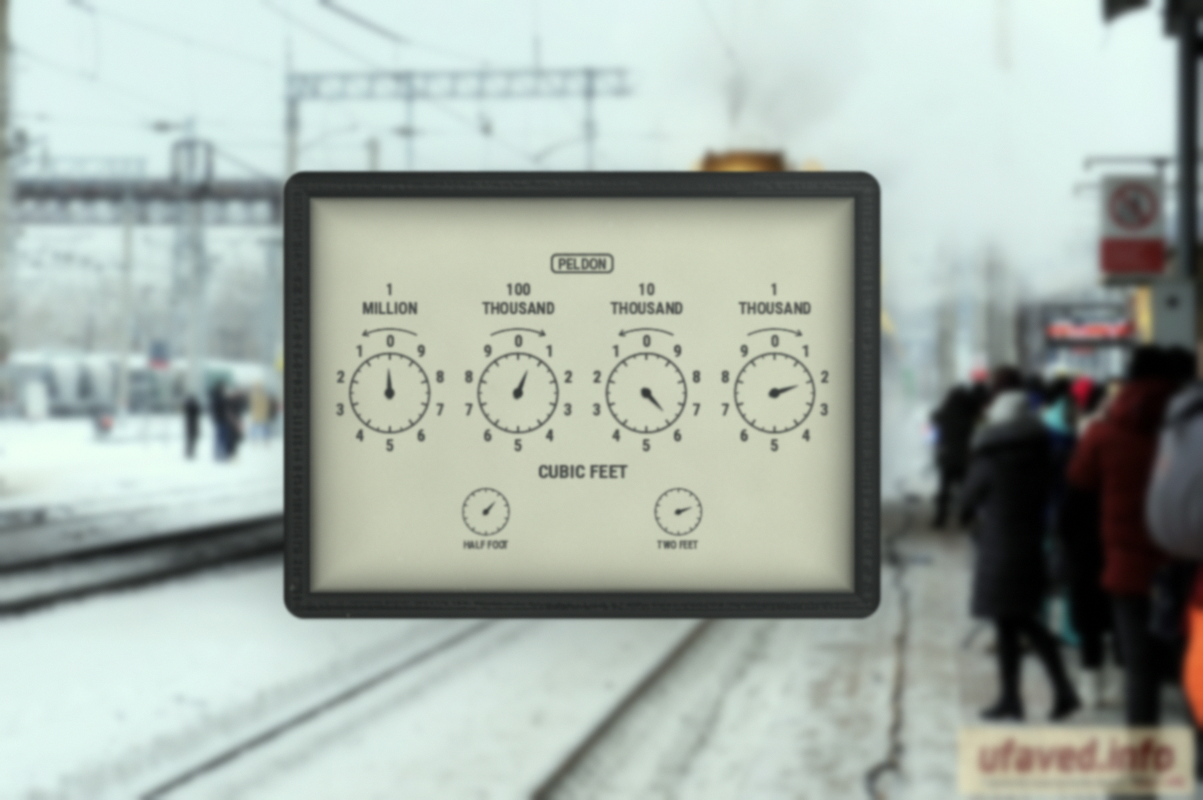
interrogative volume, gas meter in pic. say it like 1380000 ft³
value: 6200 ft³
